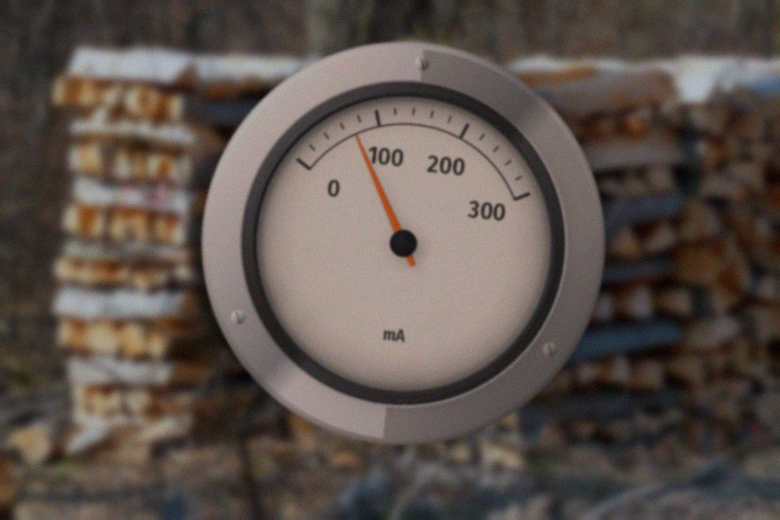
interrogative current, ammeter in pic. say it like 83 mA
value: 70 mA
